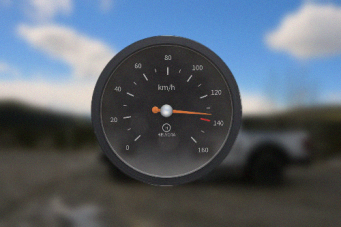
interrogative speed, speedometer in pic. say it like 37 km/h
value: 135 km/h
